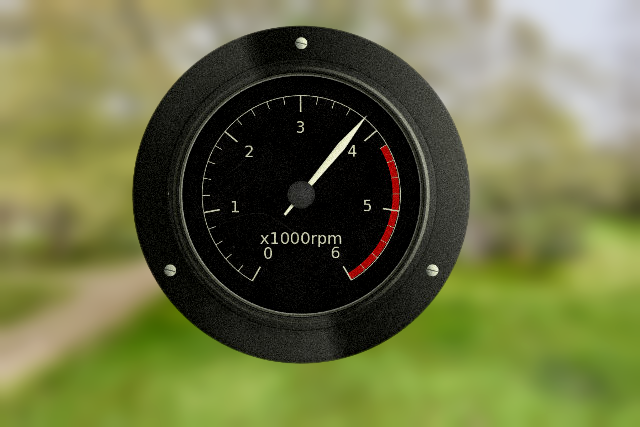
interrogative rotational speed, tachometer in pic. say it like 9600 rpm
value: 3800 rpm
